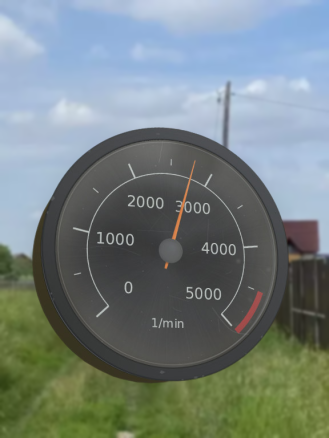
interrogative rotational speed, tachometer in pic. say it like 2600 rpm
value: 2750 rpm
